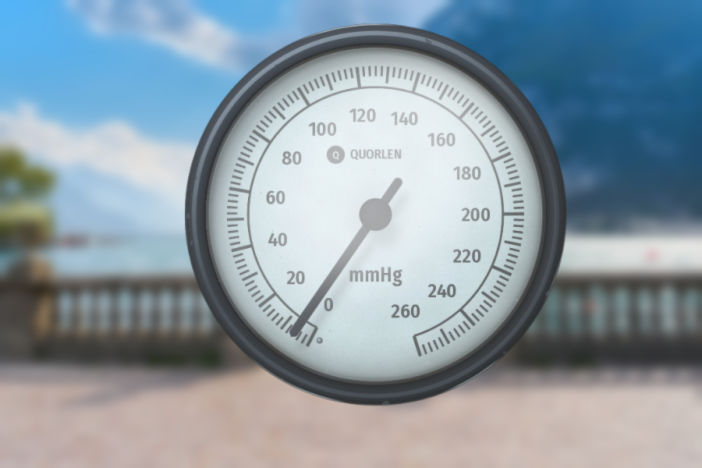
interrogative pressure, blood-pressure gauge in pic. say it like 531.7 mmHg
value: 6 mmHg
